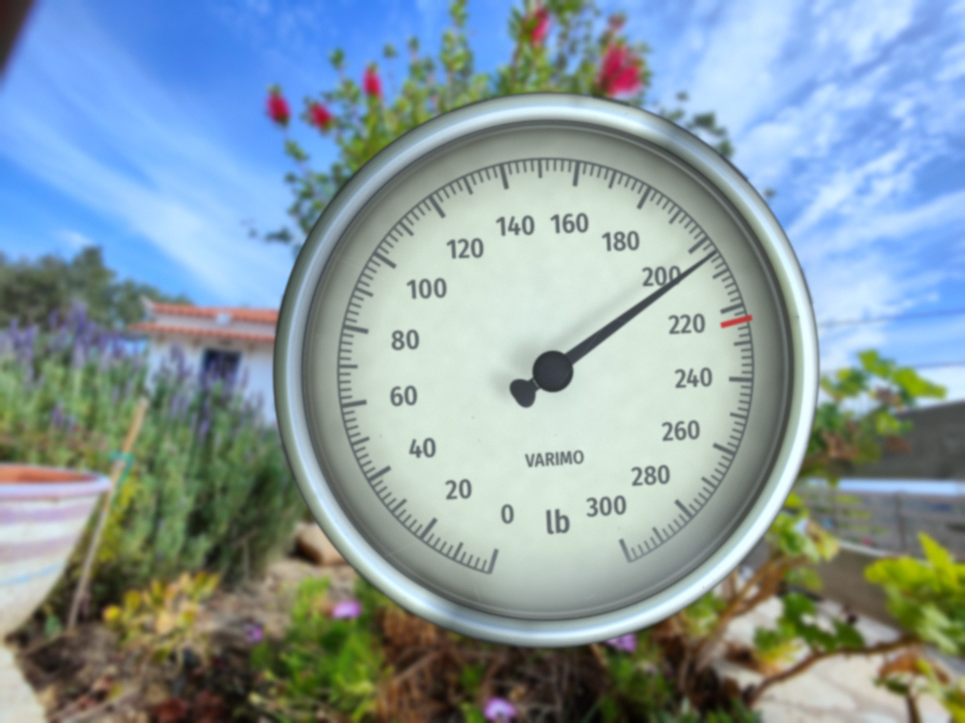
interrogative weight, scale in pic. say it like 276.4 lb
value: 204 lb
